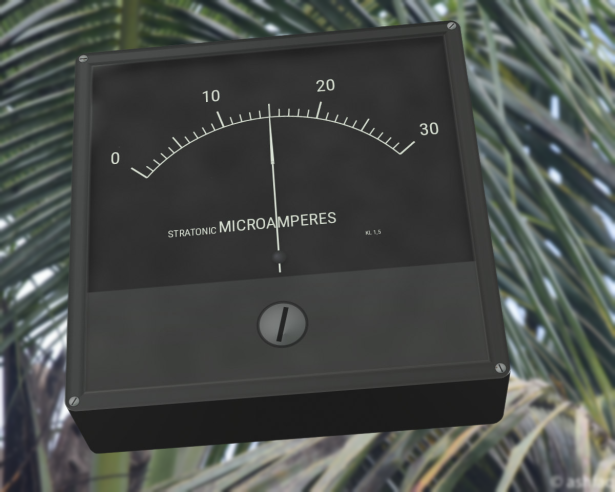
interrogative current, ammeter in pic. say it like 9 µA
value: 15 µA
